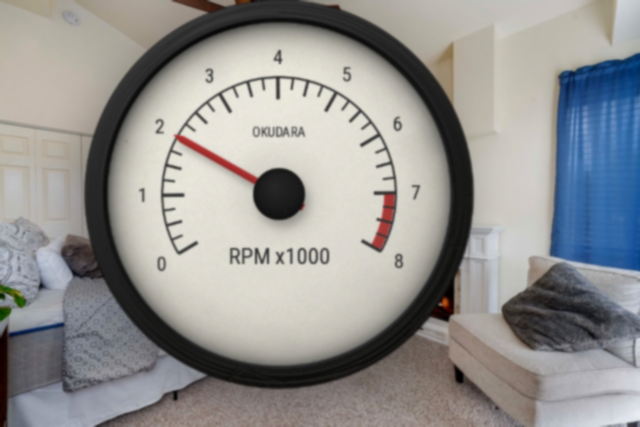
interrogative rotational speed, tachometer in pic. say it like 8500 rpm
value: 2000 rpm
